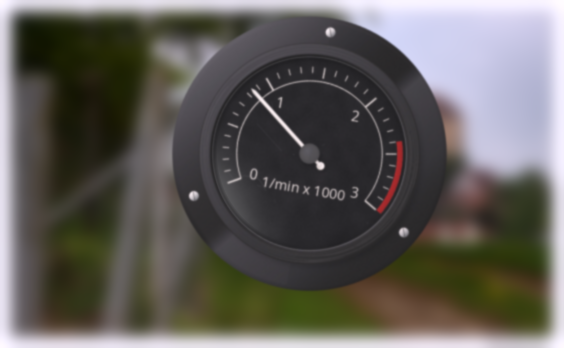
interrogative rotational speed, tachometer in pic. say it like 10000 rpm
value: 850 rpm
